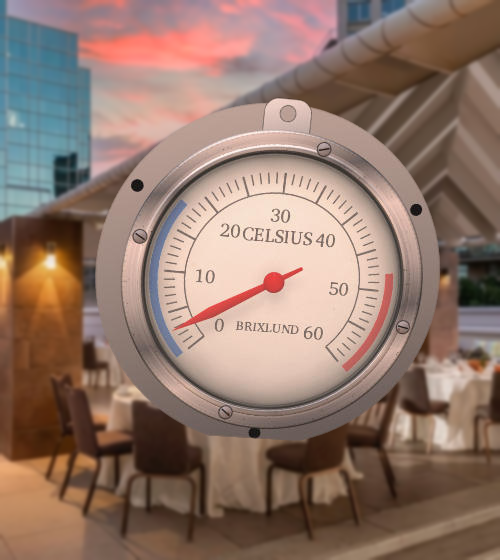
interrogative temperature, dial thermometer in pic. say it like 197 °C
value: 3 °C
